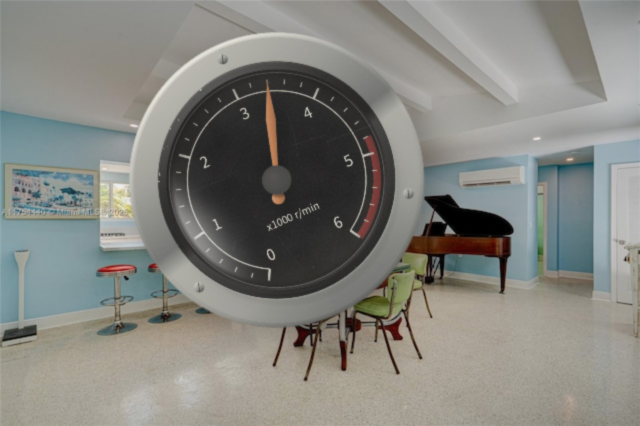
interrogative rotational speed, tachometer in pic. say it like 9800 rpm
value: 3400 rpm
